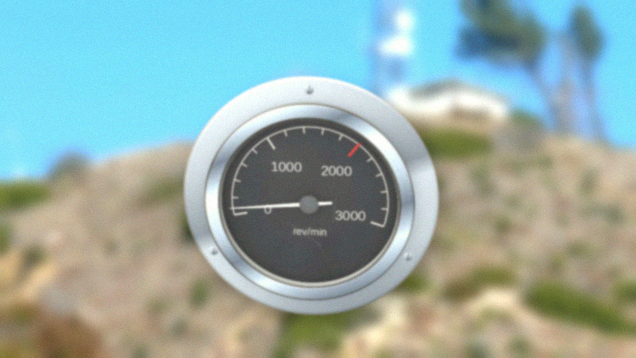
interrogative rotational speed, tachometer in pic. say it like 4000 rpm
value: 100 rpm
